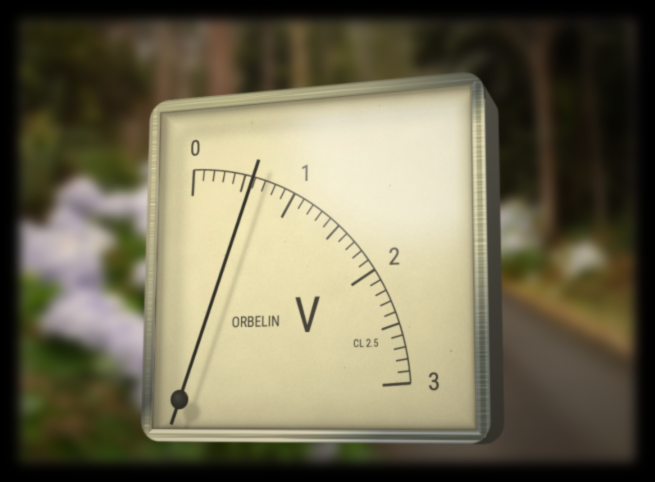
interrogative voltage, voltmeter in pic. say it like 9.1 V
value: 0.6 V
